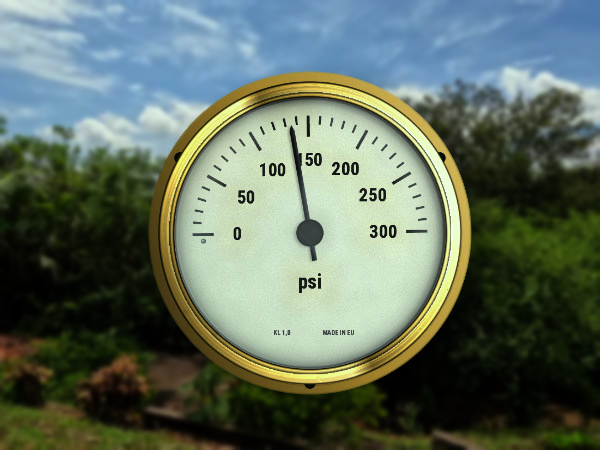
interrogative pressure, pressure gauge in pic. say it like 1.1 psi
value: 135 psi
